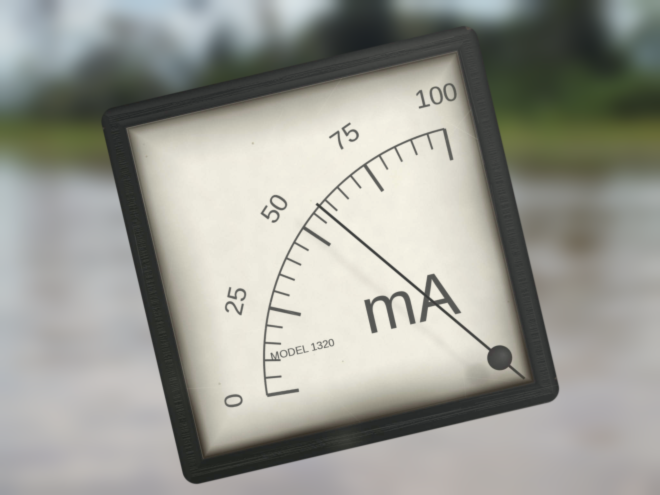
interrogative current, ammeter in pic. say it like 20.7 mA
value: 57.5 mA
